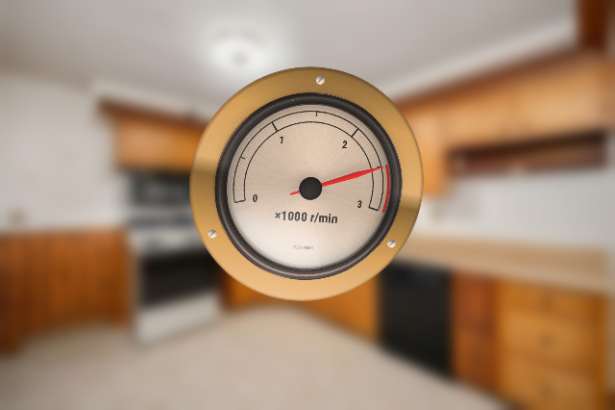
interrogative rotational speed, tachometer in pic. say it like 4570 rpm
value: 2500 rpm
